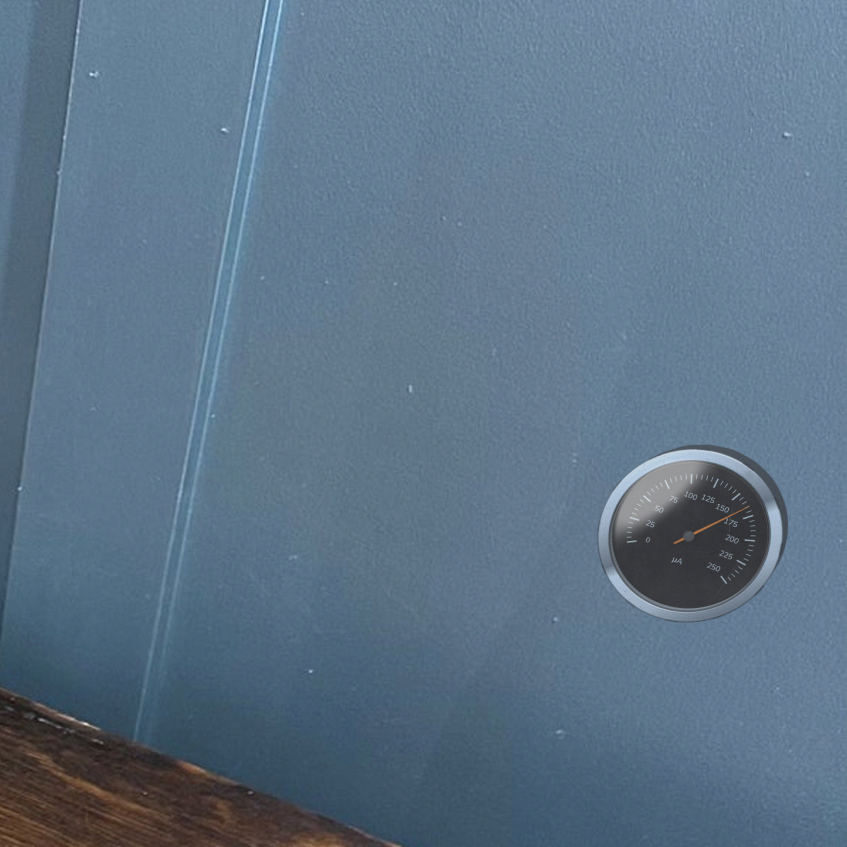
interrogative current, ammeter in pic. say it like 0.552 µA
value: 165 µA
